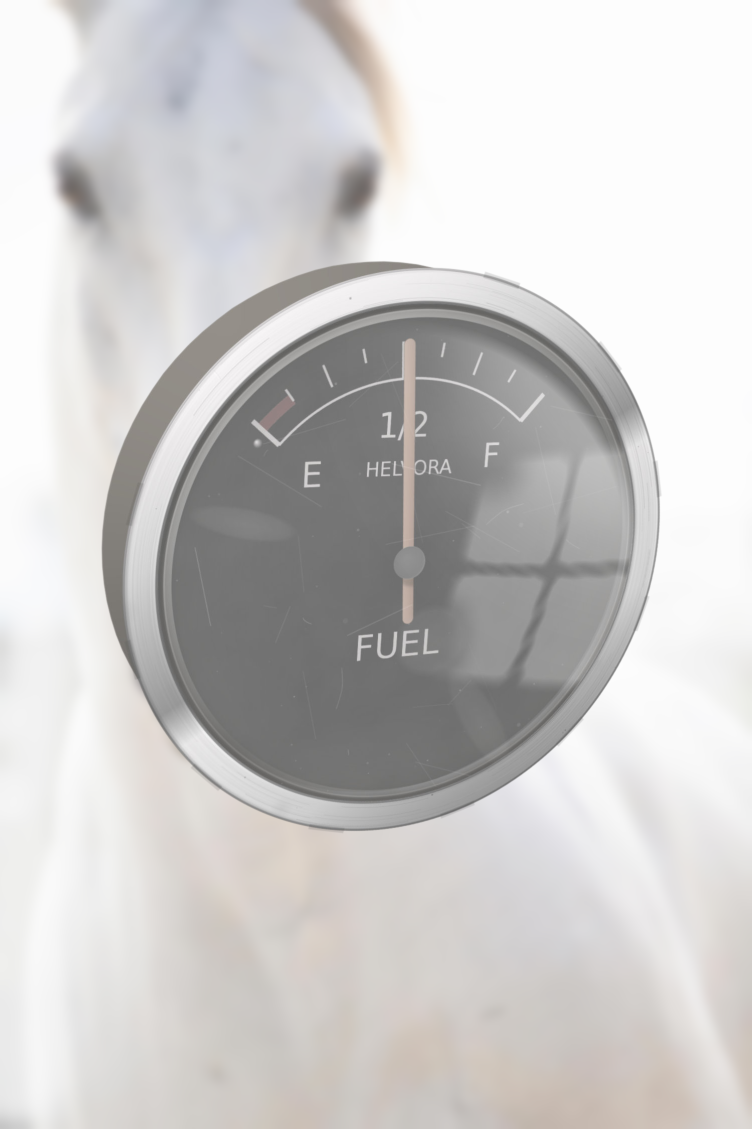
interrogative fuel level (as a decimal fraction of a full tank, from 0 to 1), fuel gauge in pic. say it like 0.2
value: 0.5
